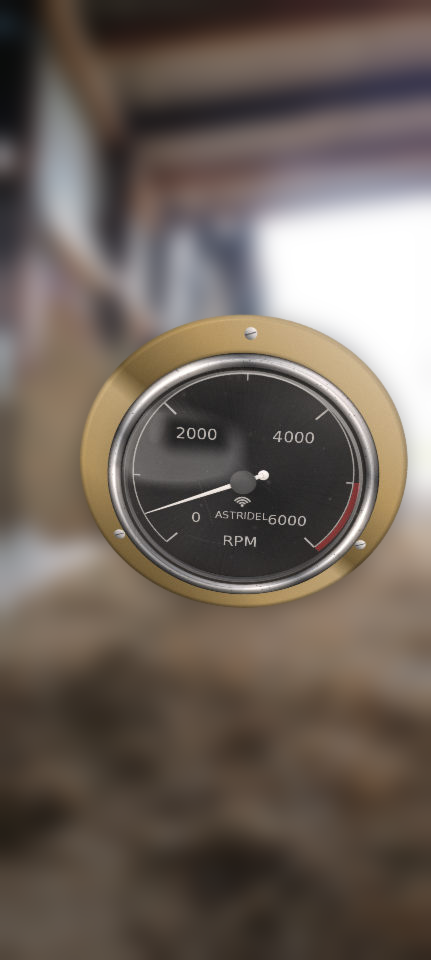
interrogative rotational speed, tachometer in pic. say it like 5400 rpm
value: 500 rpm
